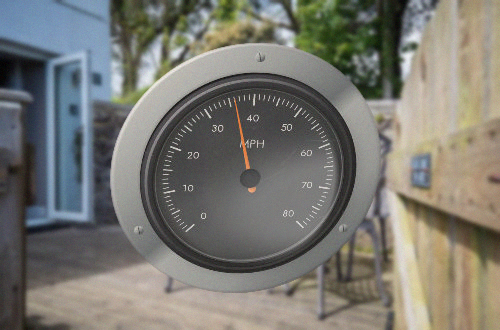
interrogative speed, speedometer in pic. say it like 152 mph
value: 36 mph
